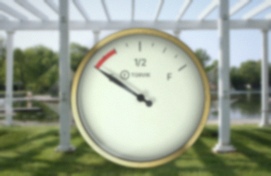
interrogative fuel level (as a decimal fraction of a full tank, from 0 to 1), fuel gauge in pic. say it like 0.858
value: 0
